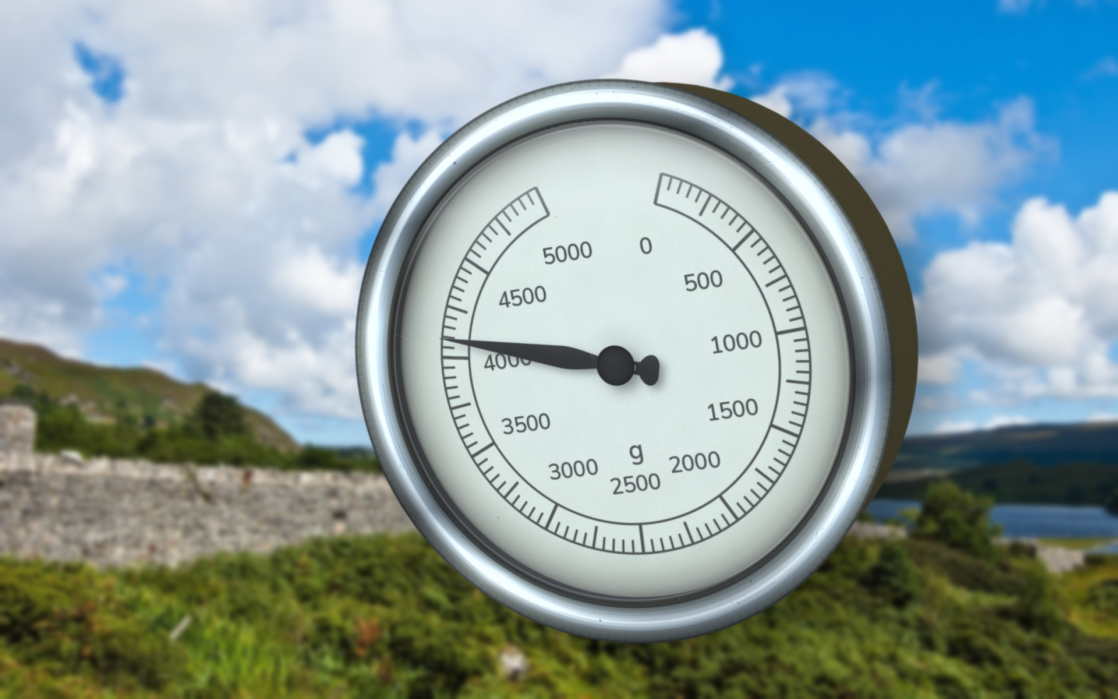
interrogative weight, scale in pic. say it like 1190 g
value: 4100 g
